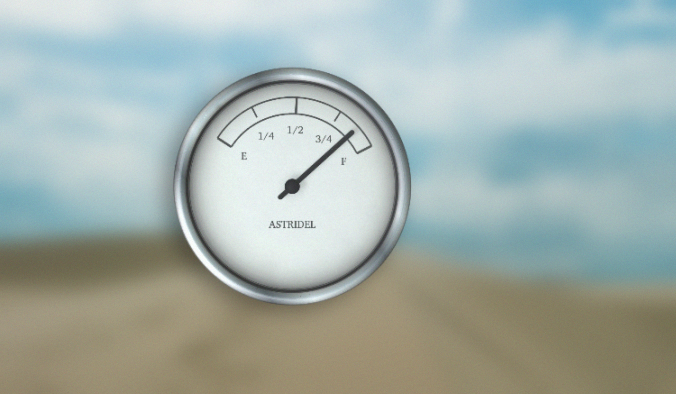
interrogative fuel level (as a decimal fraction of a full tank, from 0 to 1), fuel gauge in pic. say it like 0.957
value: 0.875
